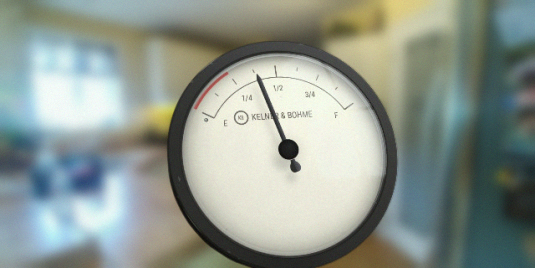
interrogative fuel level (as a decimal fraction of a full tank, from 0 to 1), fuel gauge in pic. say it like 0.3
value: 0.375
